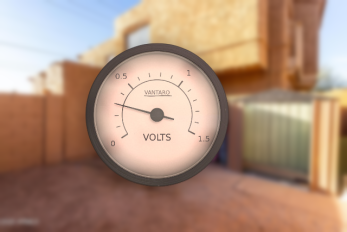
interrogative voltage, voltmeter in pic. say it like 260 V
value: 0.3 V
